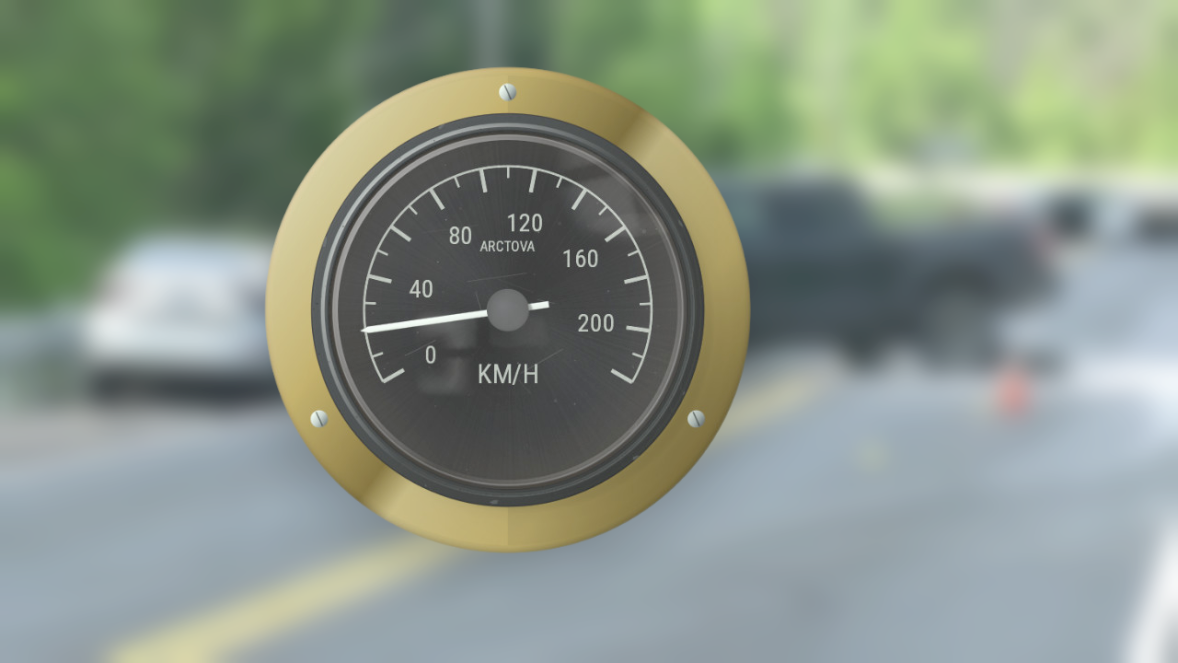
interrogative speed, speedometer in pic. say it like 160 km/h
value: 20 km/h
